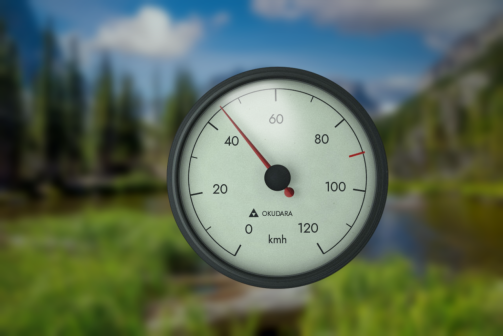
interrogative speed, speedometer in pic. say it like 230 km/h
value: 45 km/h
